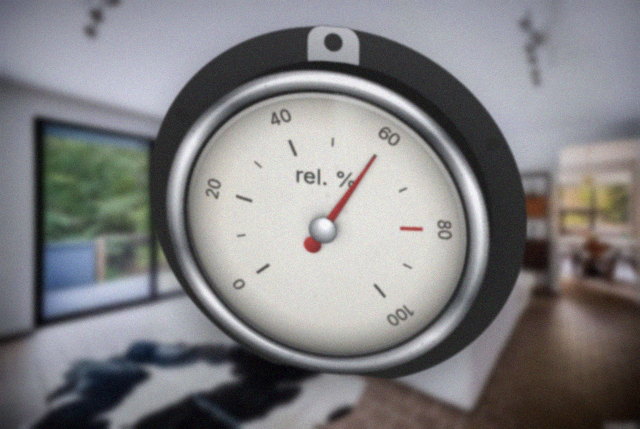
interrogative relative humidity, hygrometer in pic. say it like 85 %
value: 60 %
